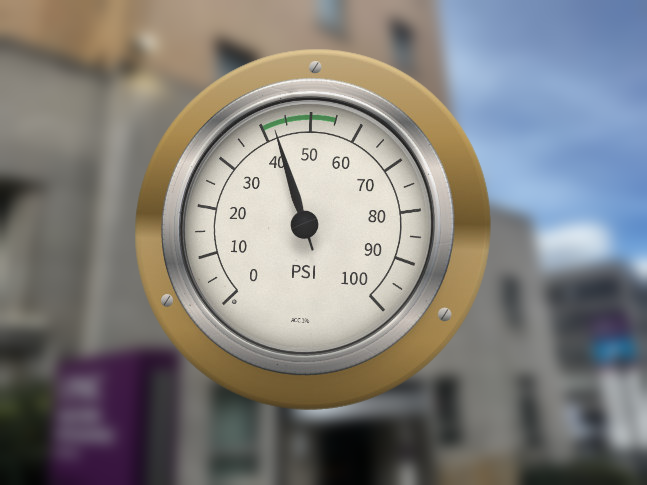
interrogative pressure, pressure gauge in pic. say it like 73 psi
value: 42.5 psi
